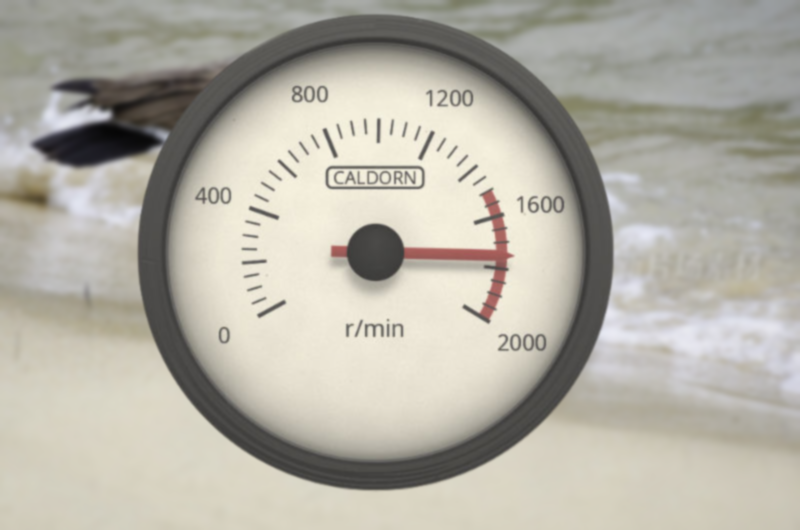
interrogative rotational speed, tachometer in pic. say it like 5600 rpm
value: 1750 rpm
